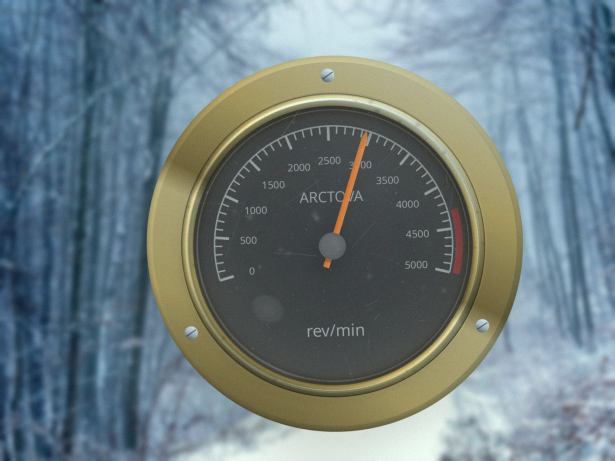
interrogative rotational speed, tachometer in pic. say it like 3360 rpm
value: 2950 rpm
